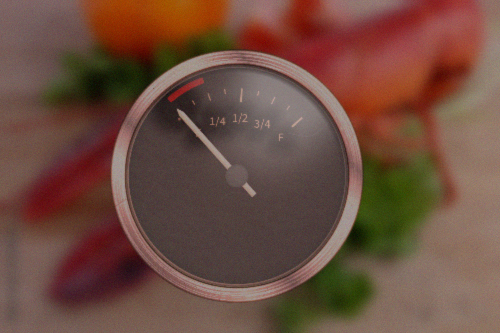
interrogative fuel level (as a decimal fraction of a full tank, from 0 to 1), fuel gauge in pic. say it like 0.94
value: 0
